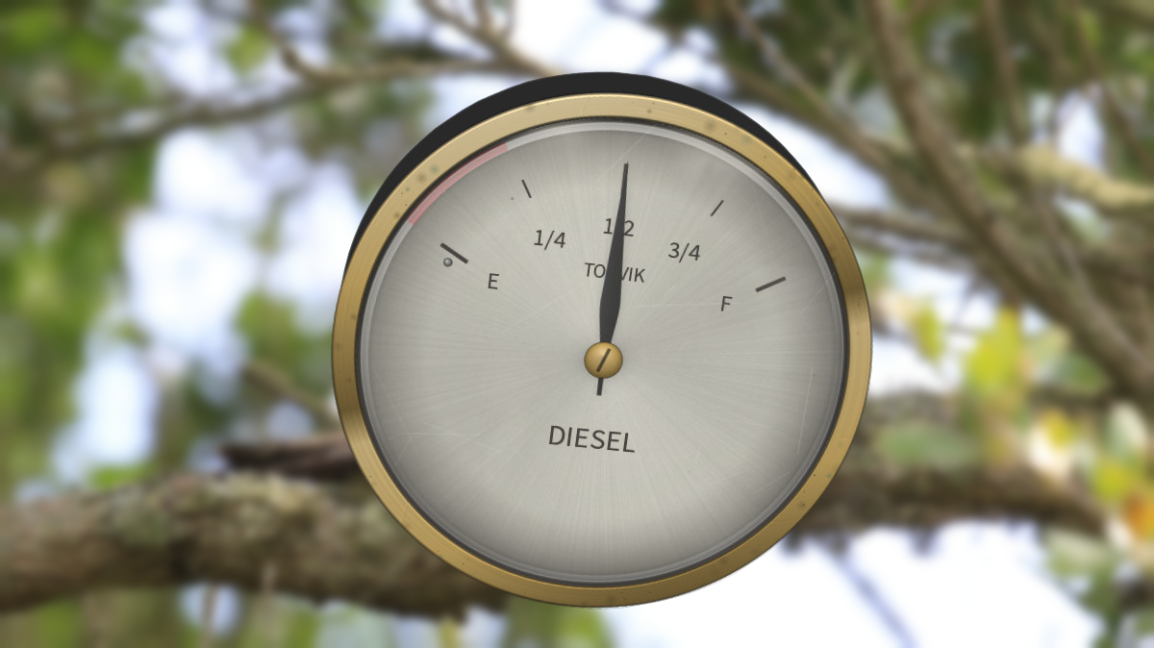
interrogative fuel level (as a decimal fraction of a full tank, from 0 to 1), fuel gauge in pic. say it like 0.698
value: 0.5
